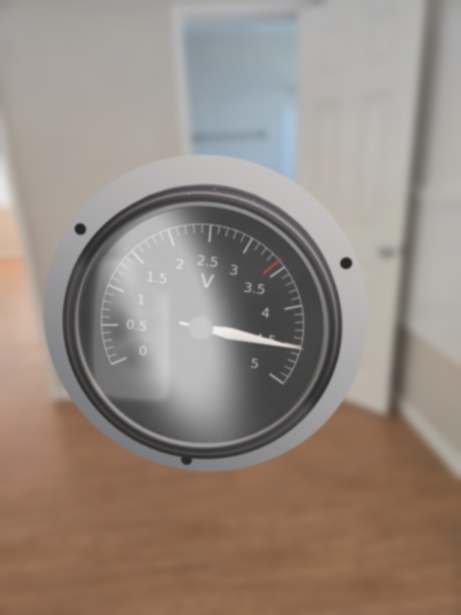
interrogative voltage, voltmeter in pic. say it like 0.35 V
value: 4.5 V
